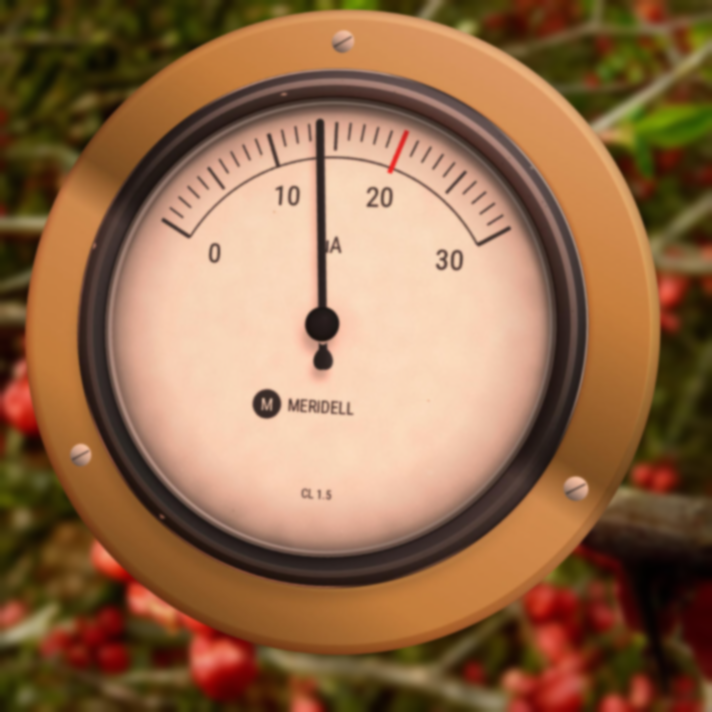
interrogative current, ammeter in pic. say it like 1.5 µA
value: 14 µA
